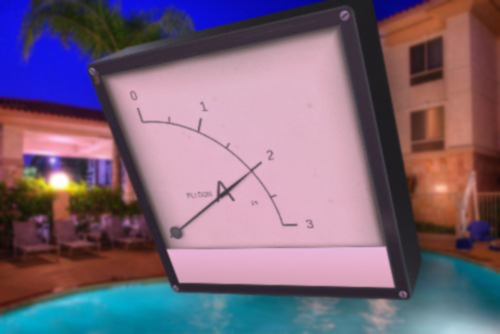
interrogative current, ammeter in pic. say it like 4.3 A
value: 2 A
